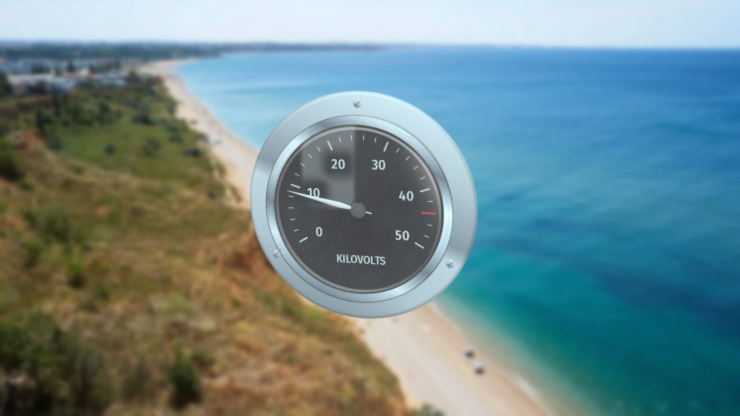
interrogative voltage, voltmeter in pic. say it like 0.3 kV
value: 9 kV
